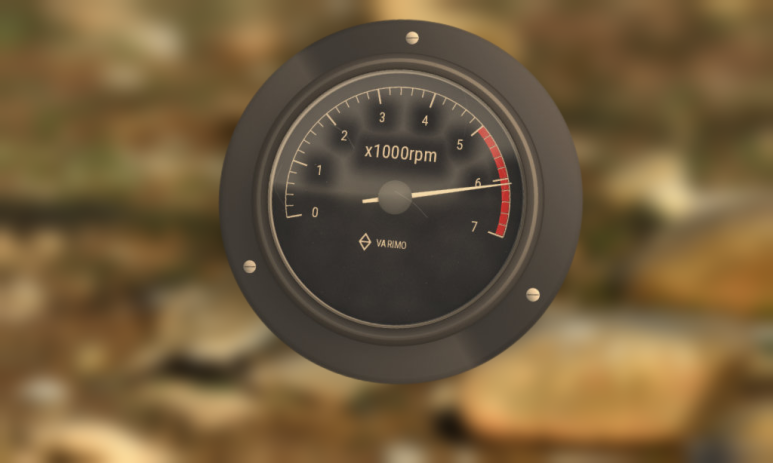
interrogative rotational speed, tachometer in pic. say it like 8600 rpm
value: 6100 rpm
